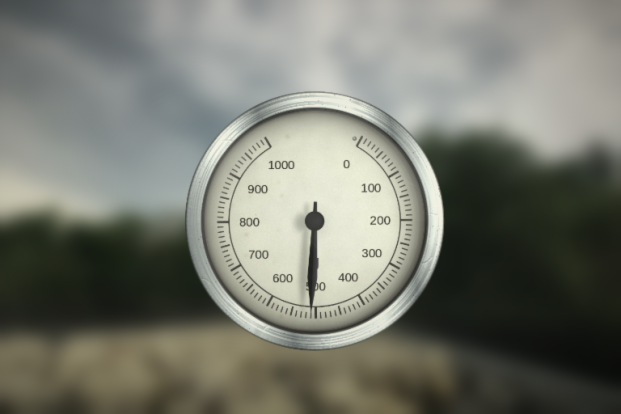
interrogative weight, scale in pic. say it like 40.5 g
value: 510 g
